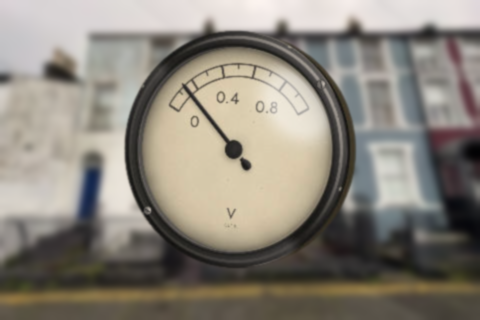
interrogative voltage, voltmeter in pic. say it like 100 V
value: 0.15 V
